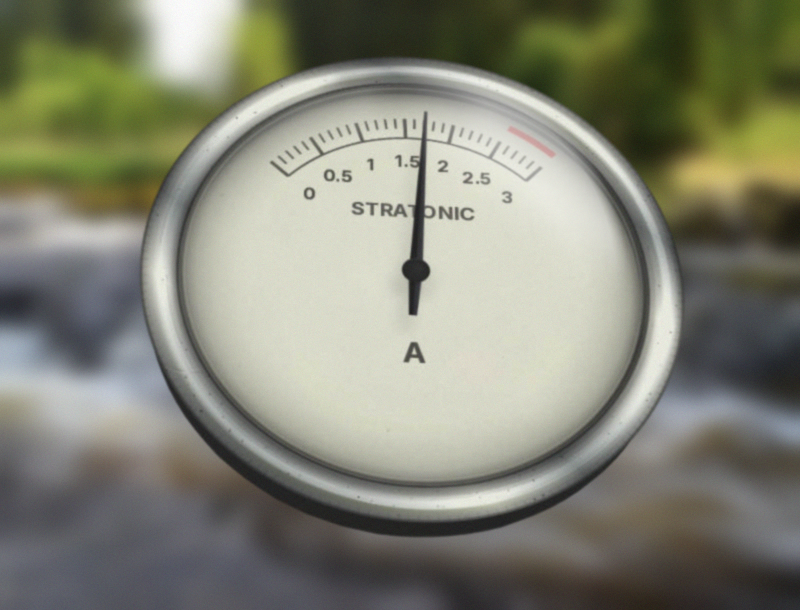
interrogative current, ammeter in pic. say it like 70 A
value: 1.7 A
